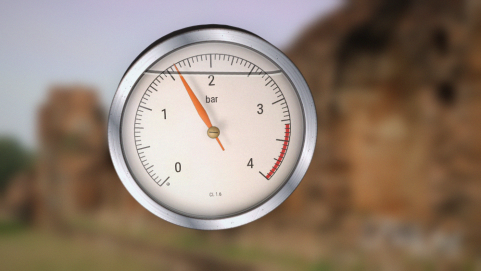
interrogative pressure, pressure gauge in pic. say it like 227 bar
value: 1.6 bar
